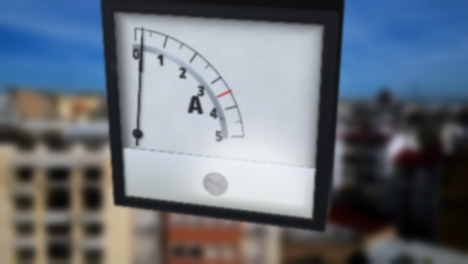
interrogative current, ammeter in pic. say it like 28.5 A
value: 0.25 A
